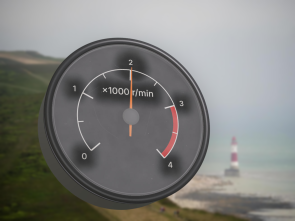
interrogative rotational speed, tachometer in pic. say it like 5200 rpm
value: 2000 rpm
